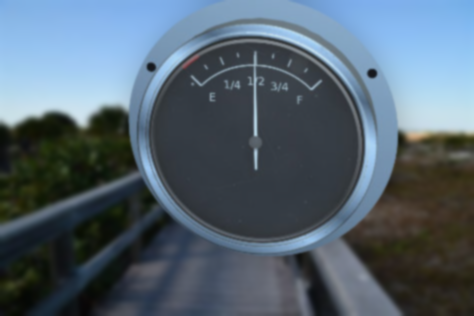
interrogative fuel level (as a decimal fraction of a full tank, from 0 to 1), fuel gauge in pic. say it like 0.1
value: 0.5
